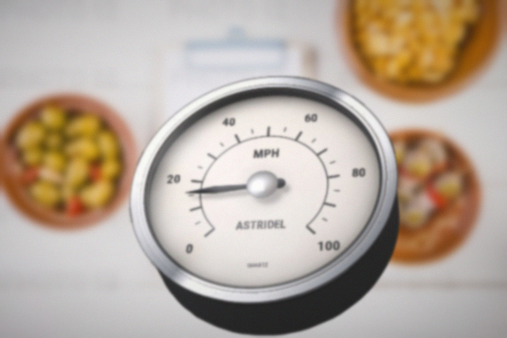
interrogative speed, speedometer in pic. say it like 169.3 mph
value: 15 mph
